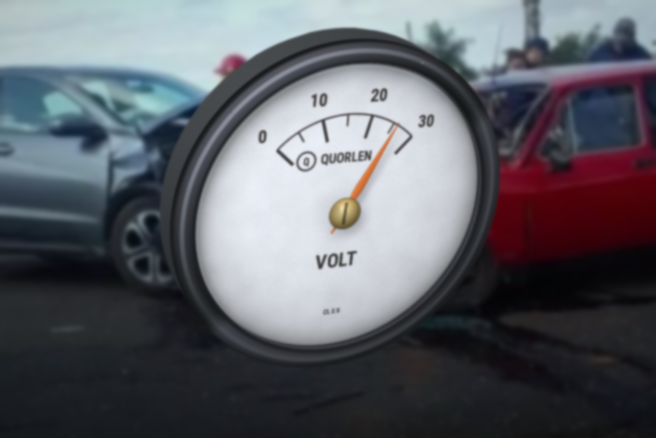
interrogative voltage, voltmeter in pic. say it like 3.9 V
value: 25 V
